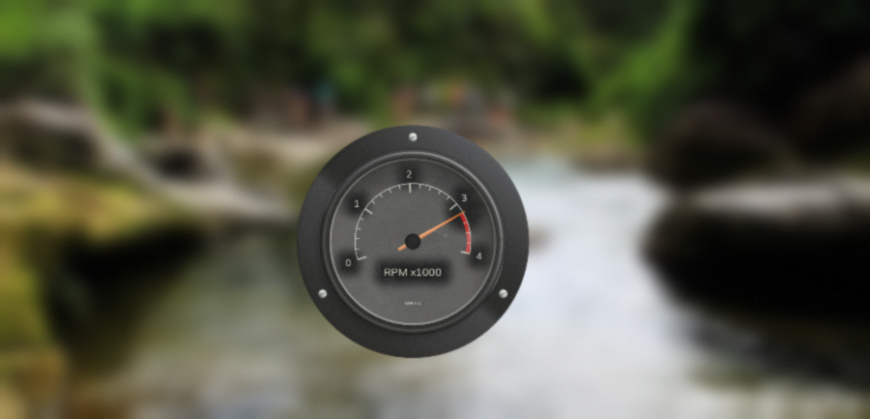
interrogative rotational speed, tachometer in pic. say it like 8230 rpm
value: 3200 rpm
